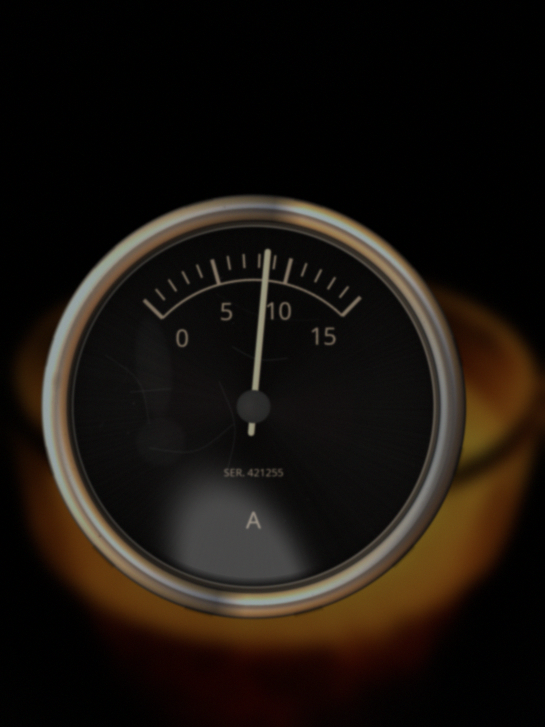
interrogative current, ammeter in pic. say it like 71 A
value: 8.5 A
